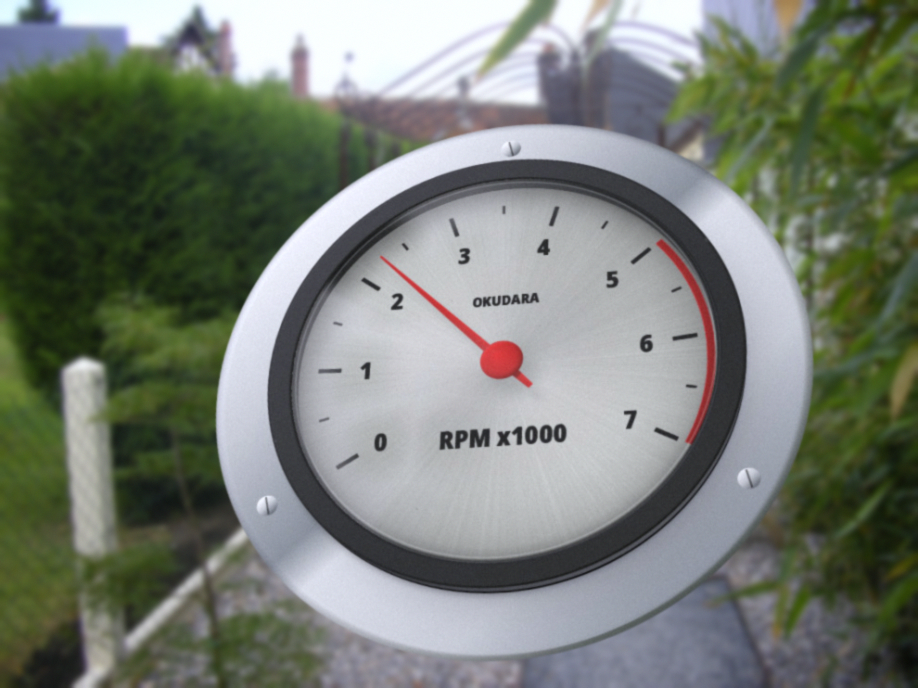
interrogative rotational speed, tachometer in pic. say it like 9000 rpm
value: 2250 rpm
